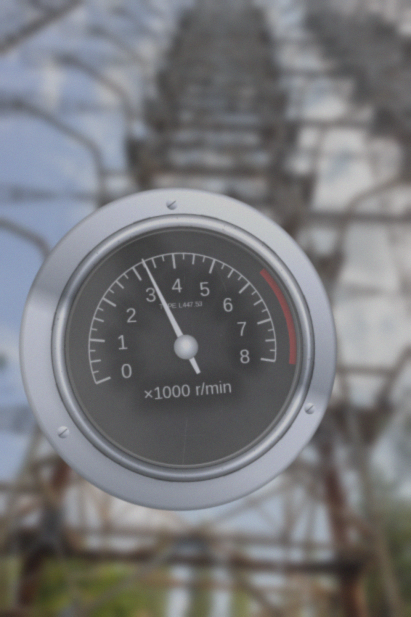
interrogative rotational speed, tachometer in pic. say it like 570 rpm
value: 3250 rpm
